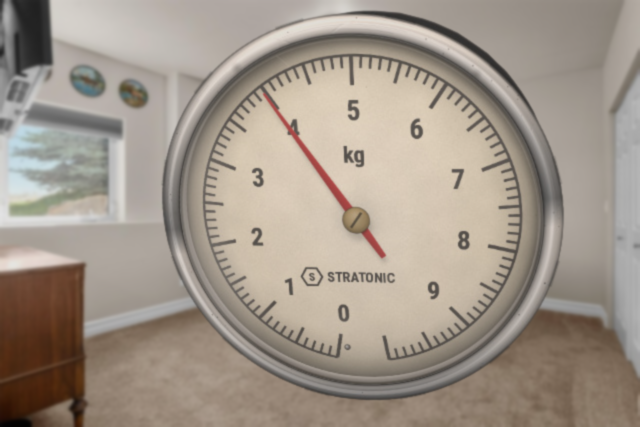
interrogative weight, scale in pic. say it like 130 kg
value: 4 kg
